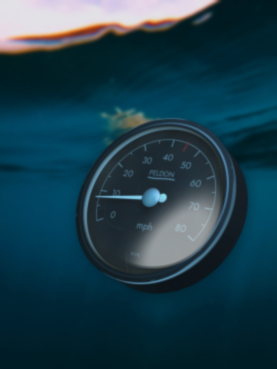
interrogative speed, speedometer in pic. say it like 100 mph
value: 7.5 mph
